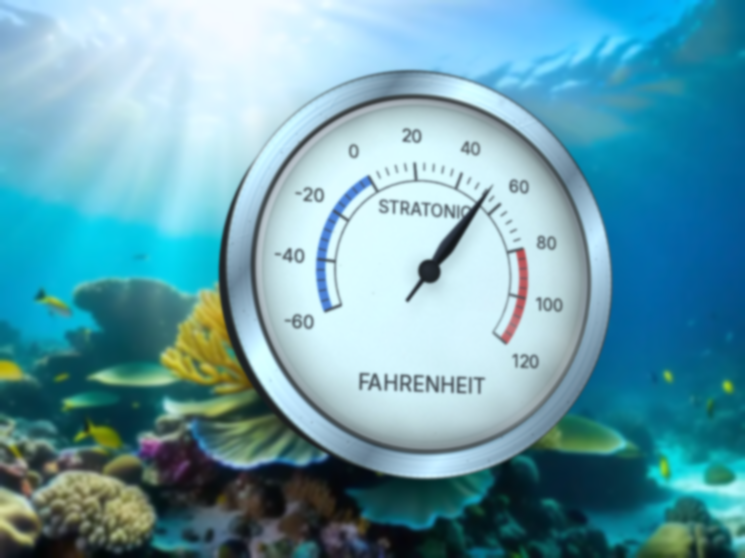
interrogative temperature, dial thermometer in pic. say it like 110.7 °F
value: 52 °F
